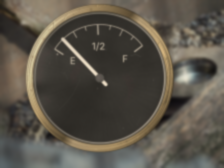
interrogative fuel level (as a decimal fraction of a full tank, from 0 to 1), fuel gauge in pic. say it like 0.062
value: 0.125
